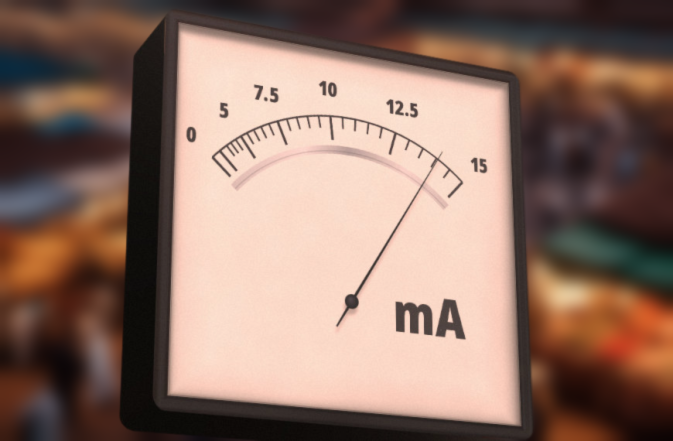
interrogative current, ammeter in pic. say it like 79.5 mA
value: 14 mA
